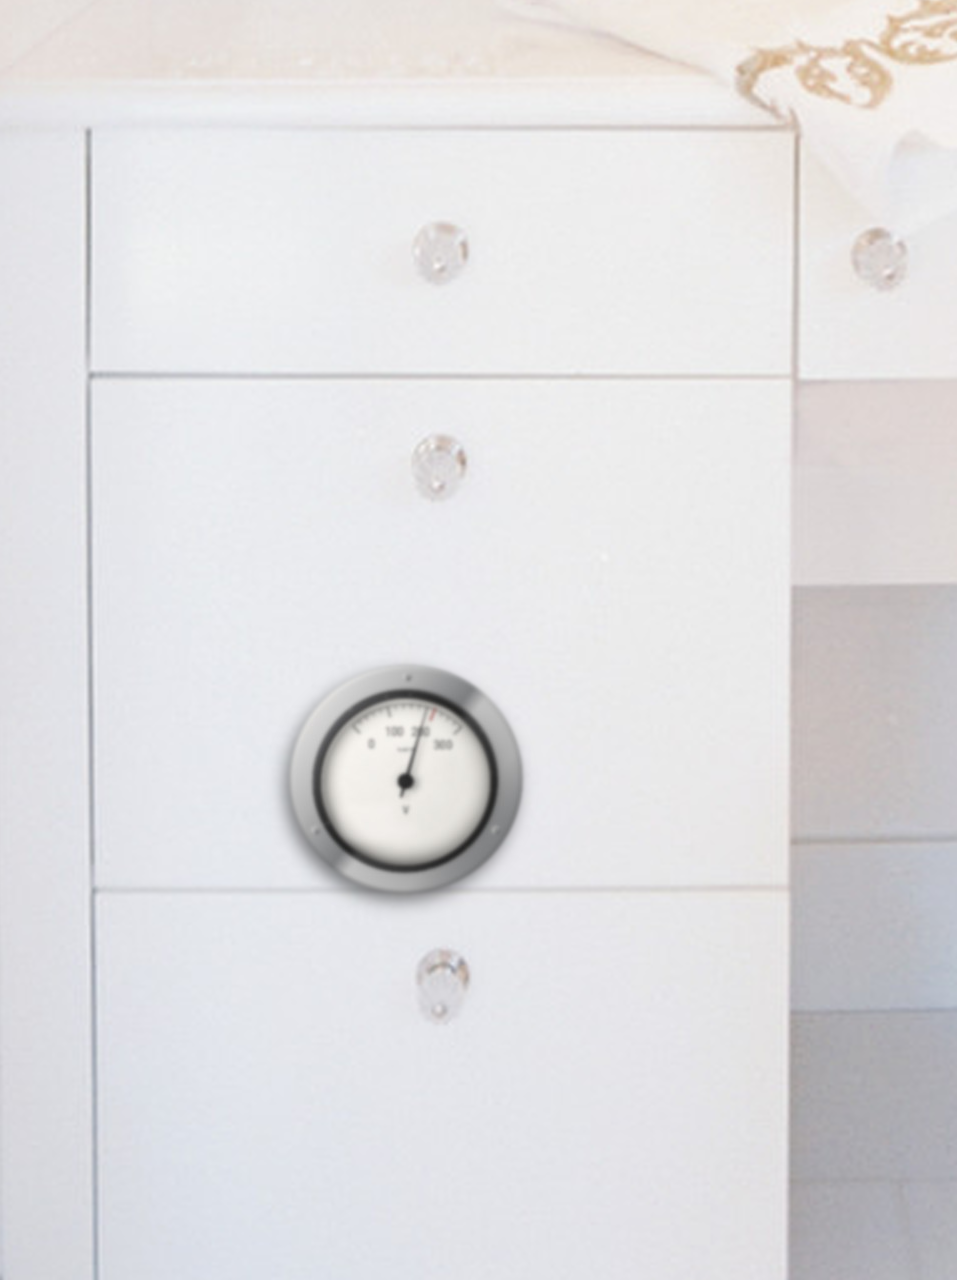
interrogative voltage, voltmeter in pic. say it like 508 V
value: 200 V
